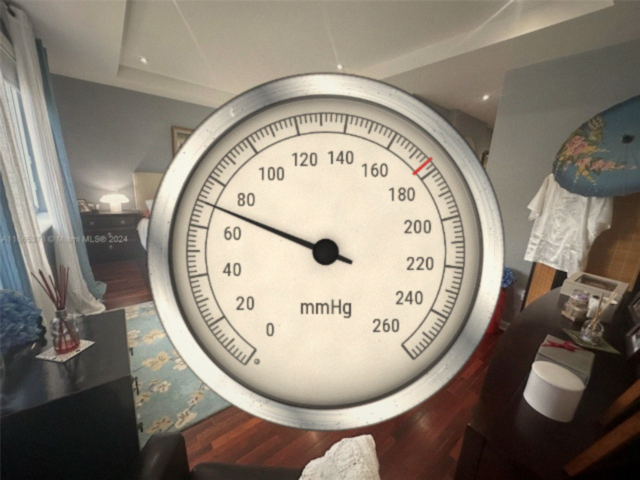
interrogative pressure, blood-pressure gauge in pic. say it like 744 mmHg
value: 70 mmHg
